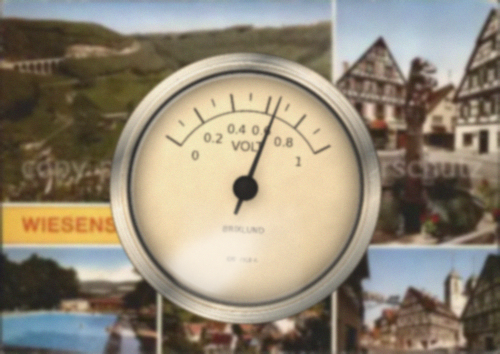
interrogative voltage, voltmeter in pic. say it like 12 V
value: 0.65 V
